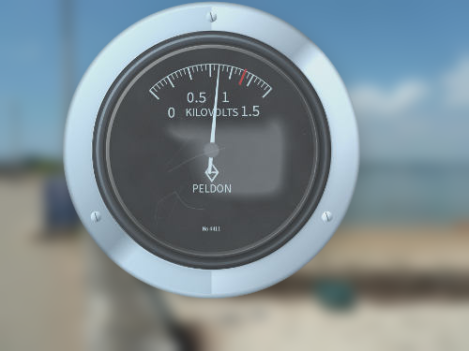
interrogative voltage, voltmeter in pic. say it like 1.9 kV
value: 0.85 kV
